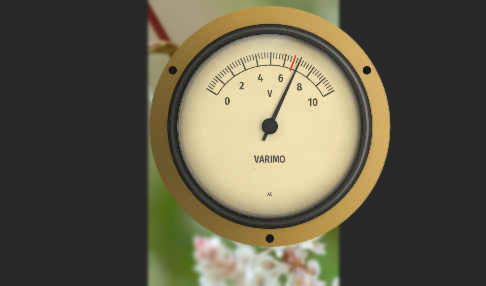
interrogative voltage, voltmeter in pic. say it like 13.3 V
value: 7 V
